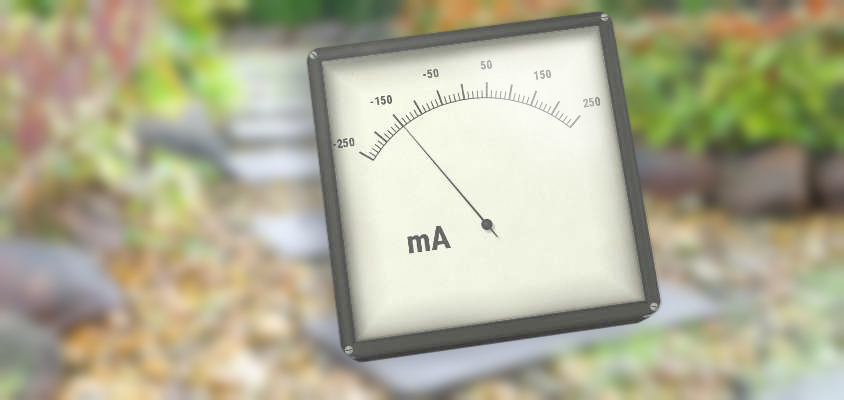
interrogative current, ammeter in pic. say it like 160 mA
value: -150 mA
